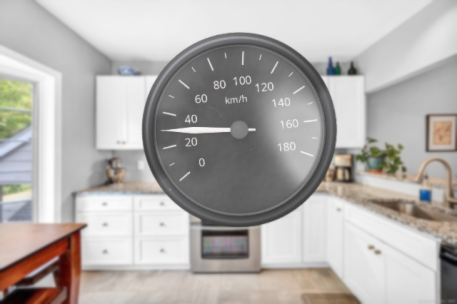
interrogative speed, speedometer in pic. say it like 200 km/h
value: 30 km/h
